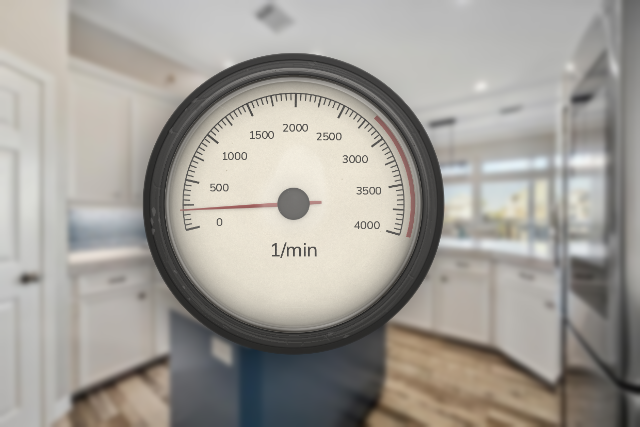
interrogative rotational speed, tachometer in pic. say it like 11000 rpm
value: 200 rpm
